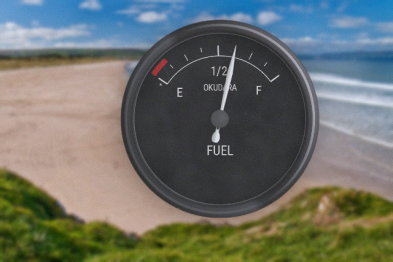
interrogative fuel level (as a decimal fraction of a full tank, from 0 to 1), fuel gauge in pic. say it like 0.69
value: 0.625
